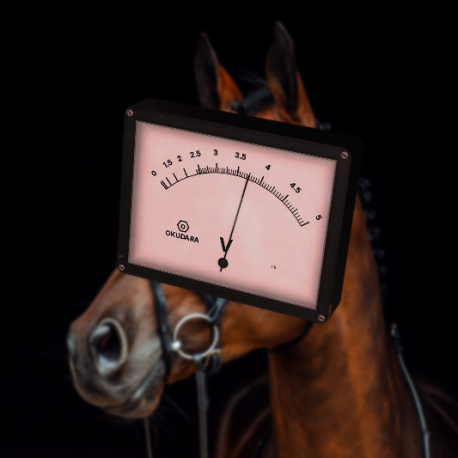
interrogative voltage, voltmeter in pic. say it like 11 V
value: 3.75 V
